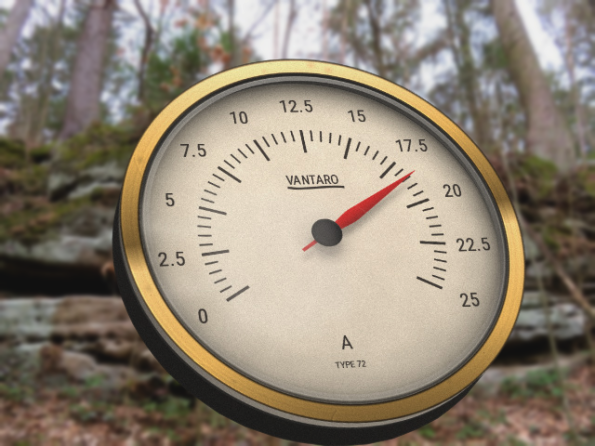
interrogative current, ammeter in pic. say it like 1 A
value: 18.5 A
